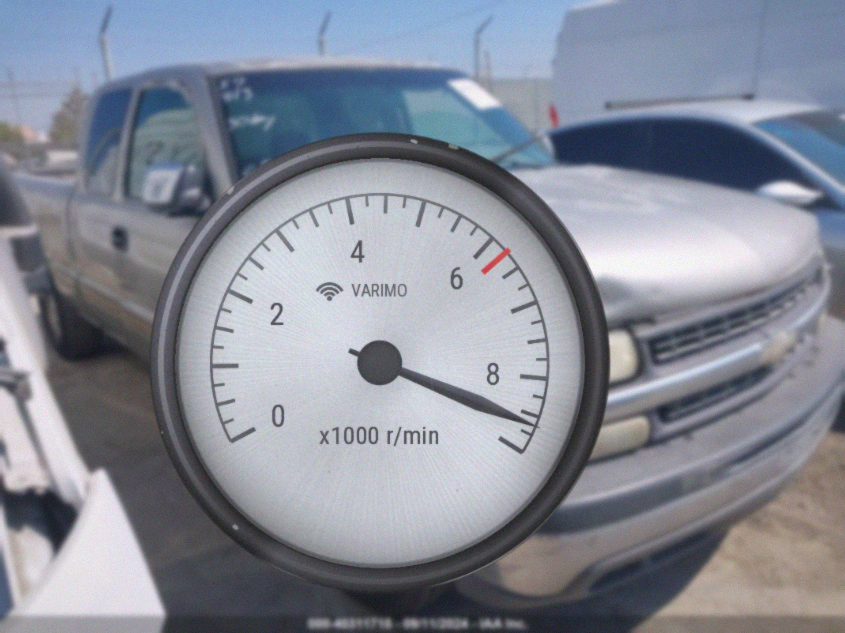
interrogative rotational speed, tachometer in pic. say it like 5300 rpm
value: 8625 rpm
